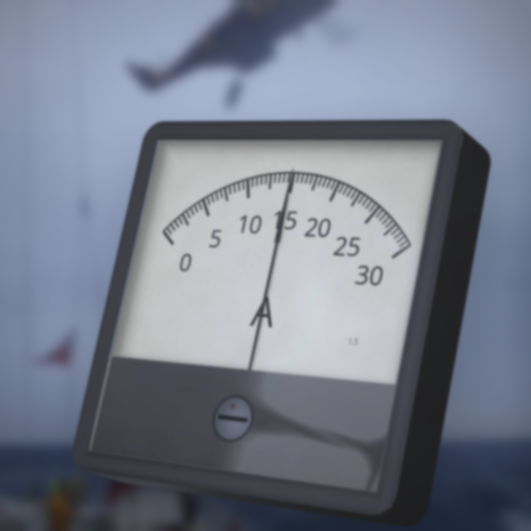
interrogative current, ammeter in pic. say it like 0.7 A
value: 15 A
